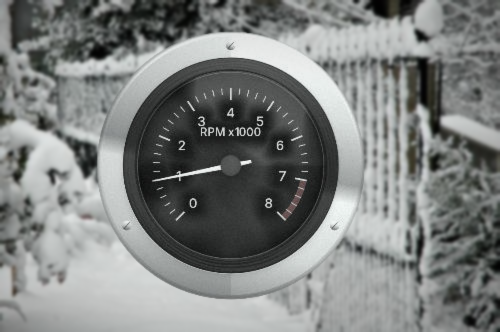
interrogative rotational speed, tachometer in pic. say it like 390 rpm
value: 1000 rpm
